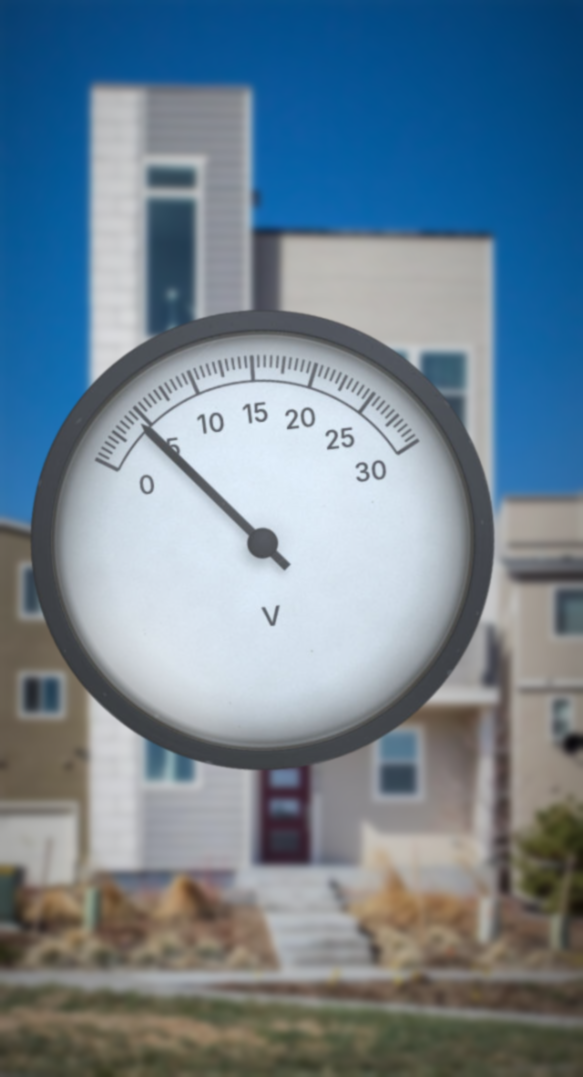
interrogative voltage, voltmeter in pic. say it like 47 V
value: 4.5 V
